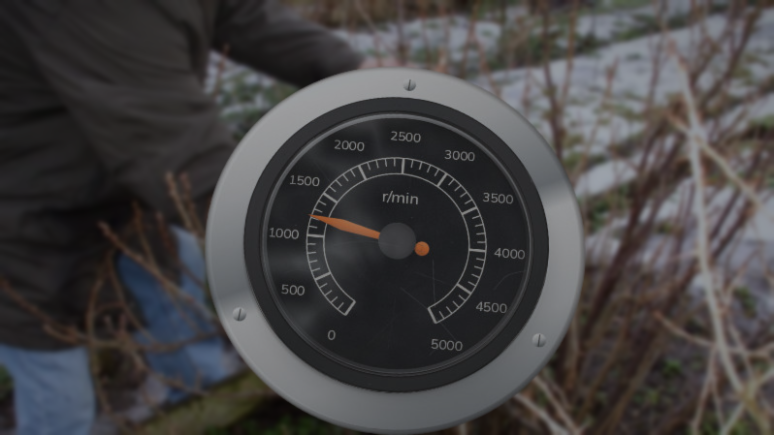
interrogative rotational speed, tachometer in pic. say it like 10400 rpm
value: 1200 rpm
